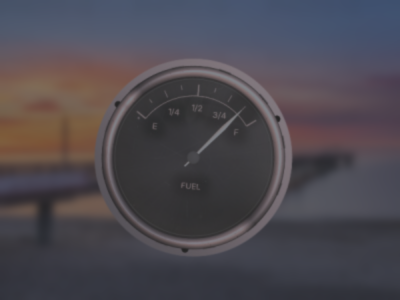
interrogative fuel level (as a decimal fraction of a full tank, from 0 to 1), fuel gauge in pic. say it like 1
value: 0.875
